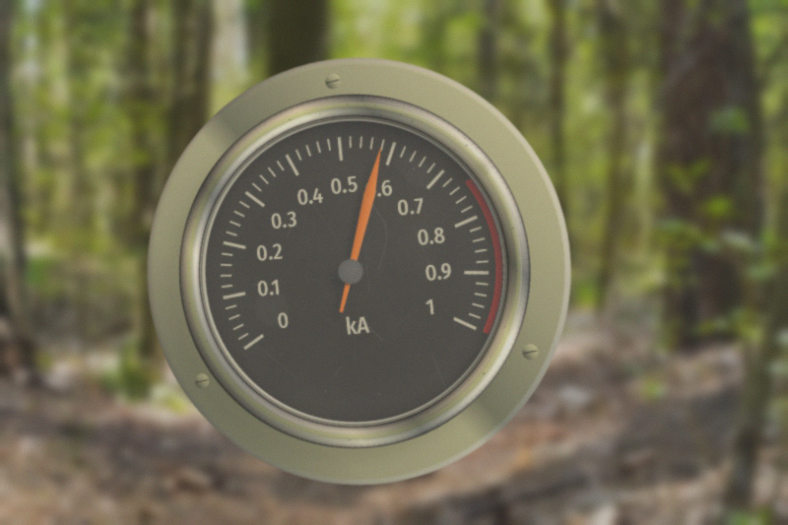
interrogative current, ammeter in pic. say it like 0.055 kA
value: 0.58 kA
